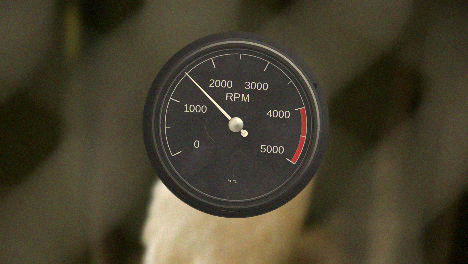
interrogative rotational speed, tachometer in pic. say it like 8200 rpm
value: 1500 rpm
